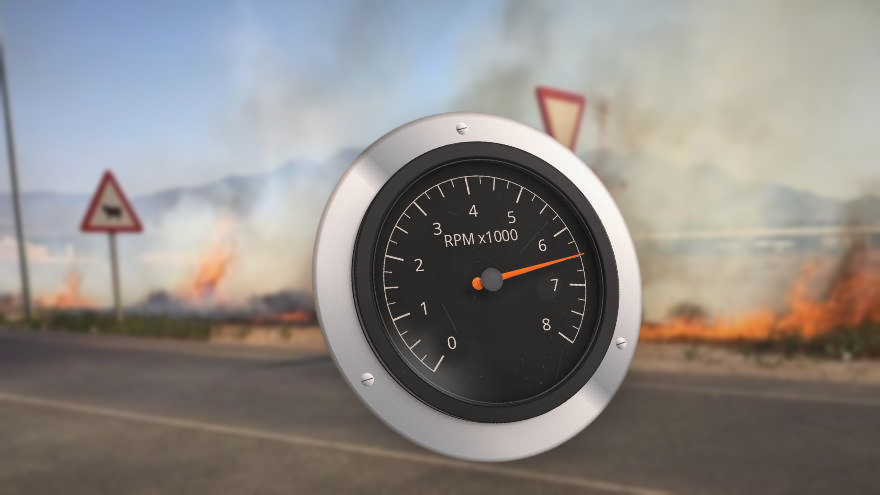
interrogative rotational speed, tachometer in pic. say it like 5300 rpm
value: 6500 rpm
